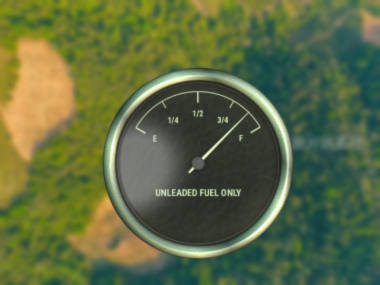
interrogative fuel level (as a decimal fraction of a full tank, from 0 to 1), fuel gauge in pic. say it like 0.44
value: 0.875
